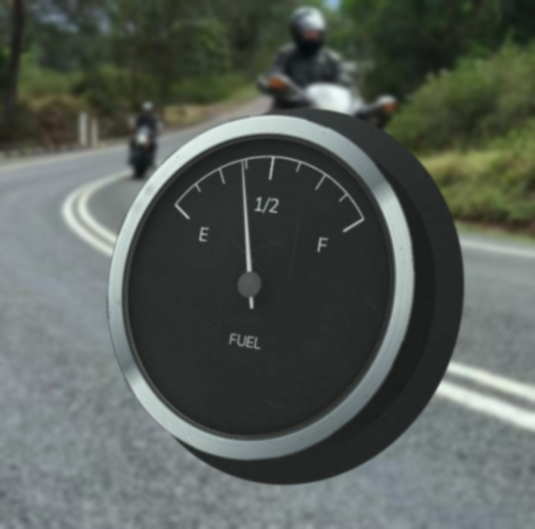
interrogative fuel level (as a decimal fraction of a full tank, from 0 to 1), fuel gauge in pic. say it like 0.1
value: 0.375
